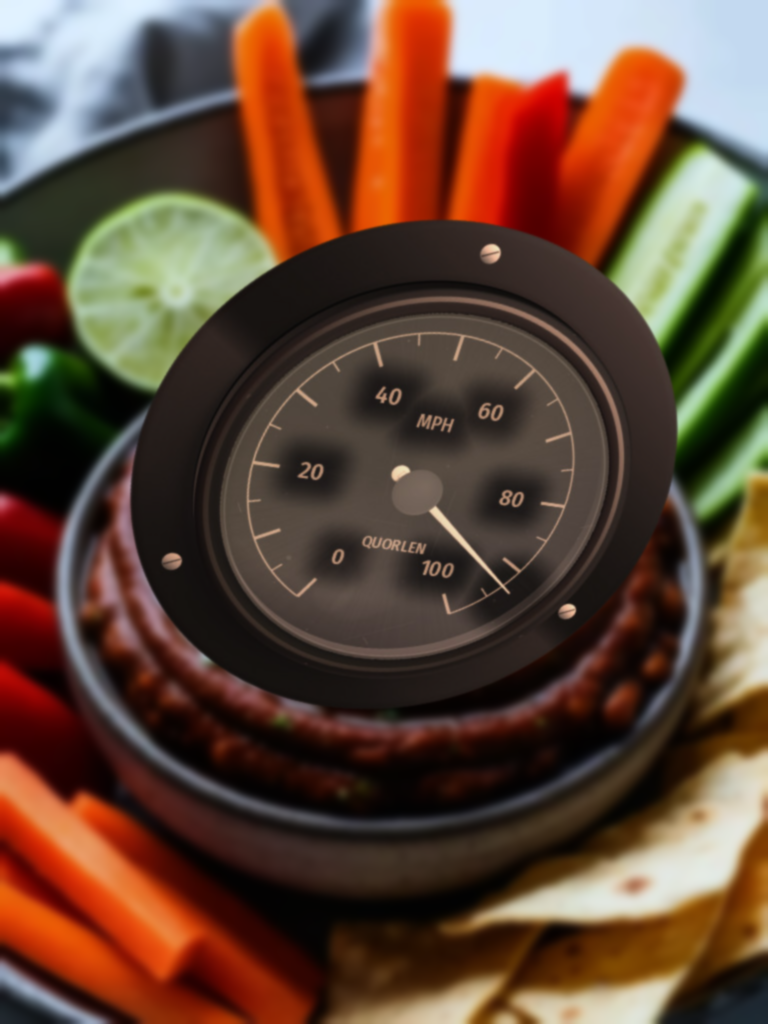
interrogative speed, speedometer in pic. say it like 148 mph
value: 92.5 mph
